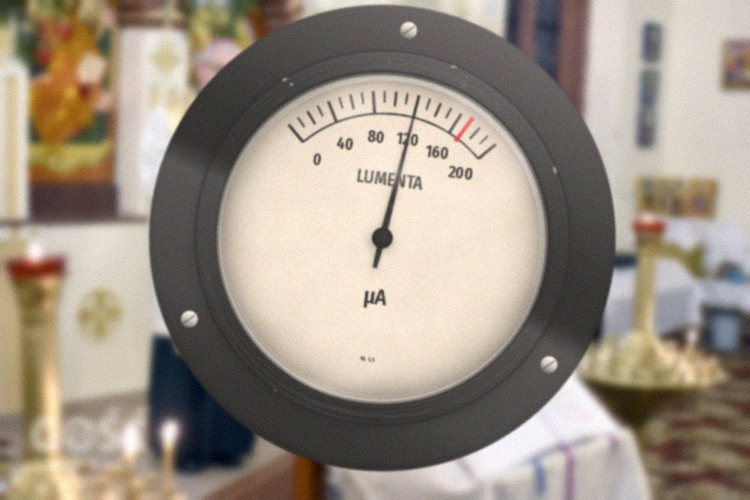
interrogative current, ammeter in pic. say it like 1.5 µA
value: 120 µA
